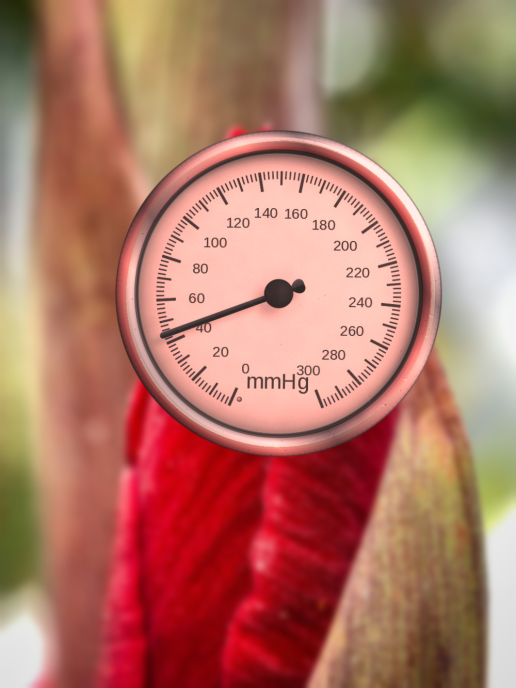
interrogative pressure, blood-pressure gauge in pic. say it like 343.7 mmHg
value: 44 mmHg
